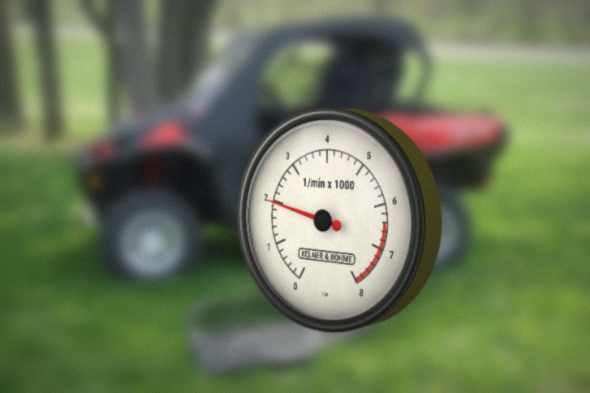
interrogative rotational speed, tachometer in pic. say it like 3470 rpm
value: 2000 rpm
